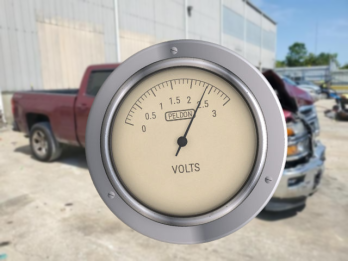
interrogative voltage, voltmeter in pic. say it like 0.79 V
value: 2.4 V
